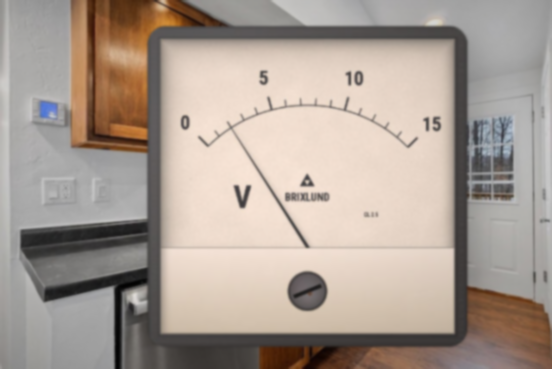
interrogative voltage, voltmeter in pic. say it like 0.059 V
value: 2 V
